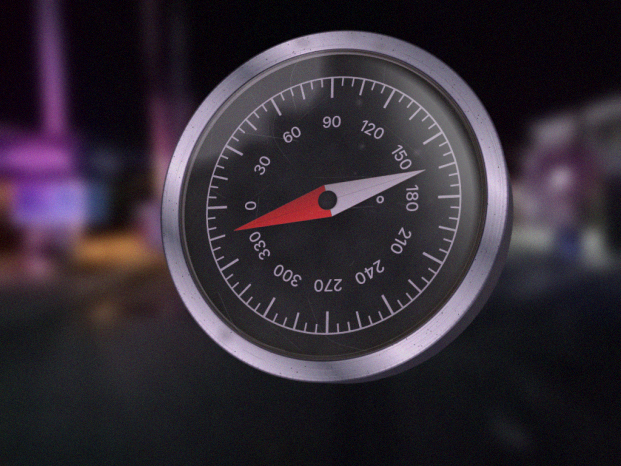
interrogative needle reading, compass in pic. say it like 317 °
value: 345 °
